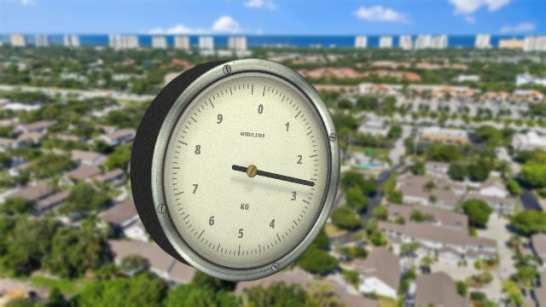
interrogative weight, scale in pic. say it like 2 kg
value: 2.6 kg
